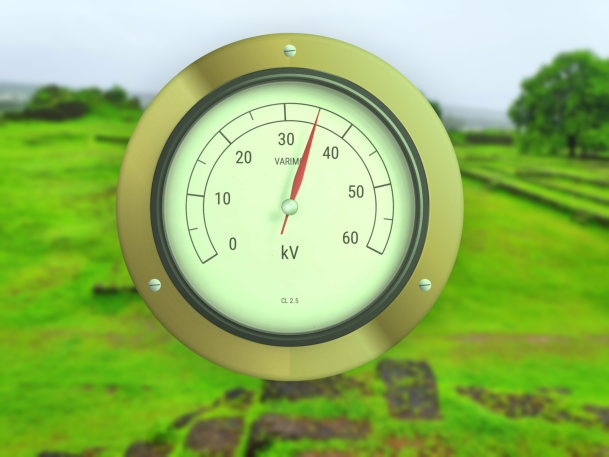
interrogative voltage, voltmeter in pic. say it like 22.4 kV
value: 35 kV
